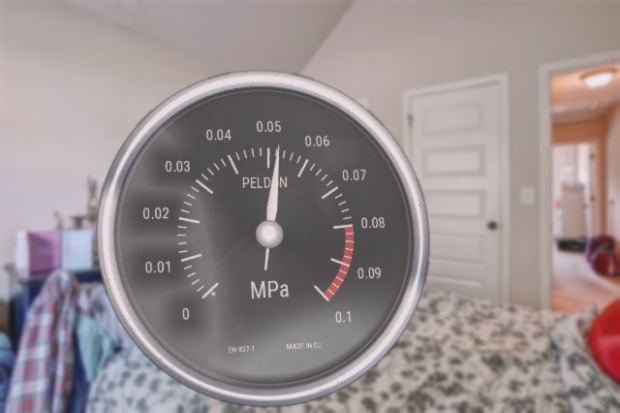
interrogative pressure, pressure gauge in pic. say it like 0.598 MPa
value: 0.052 MPa
